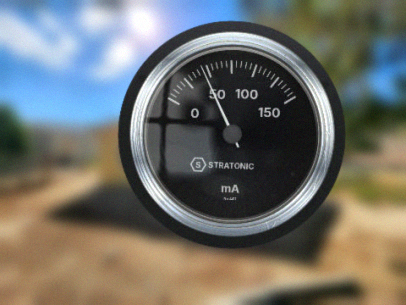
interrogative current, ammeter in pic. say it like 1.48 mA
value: 45 mA
